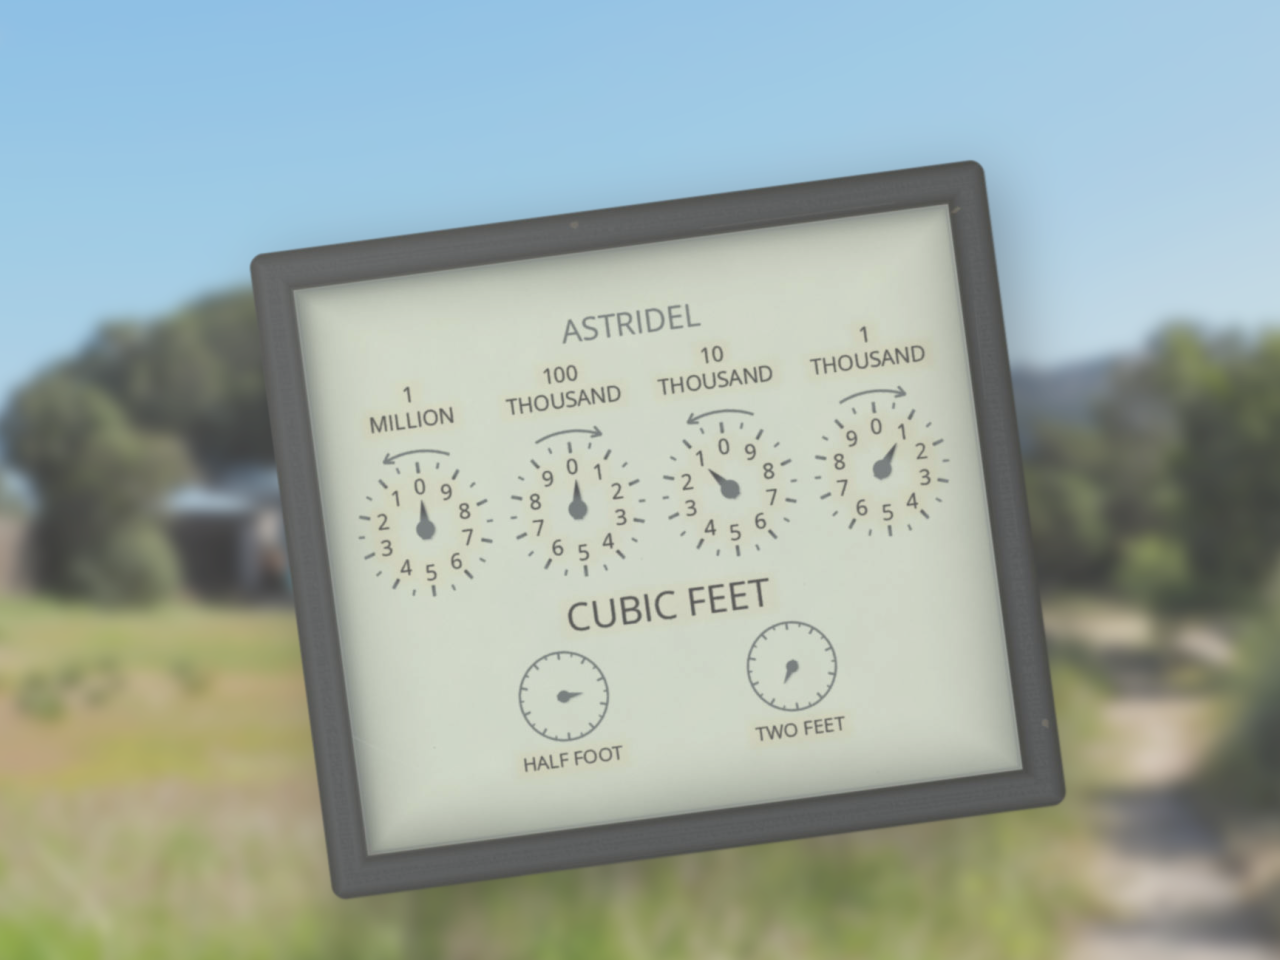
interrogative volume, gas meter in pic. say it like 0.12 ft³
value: 1100 ft³
